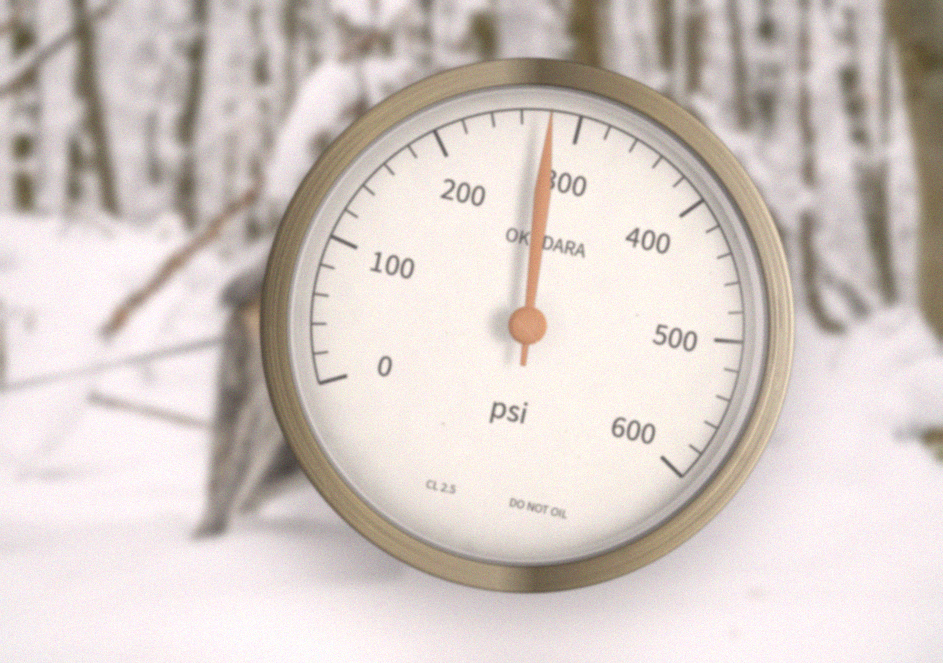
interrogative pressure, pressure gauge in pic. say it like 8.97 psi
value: 280 psi
